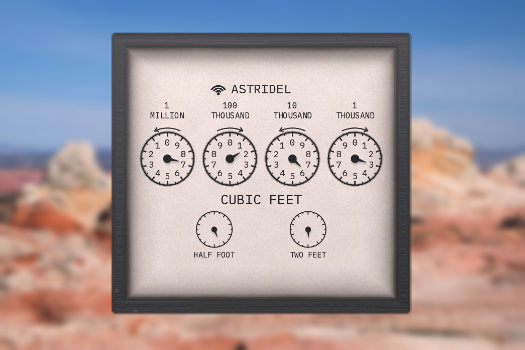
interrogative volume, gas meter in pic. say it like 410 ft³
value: 716300 ft³
